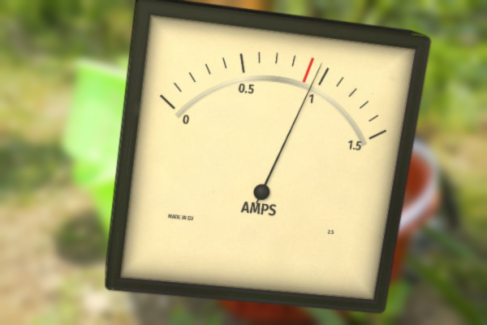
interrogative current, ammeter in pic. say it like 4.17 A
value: 0.95 A
